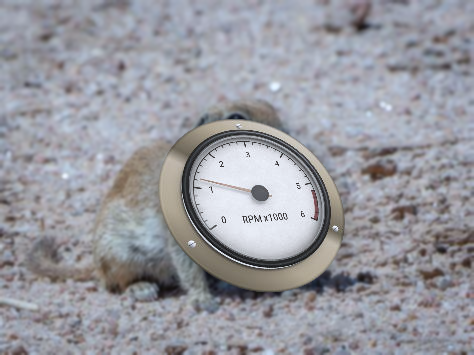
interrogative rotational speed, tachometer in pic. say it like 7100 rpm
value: 1200 rpm
